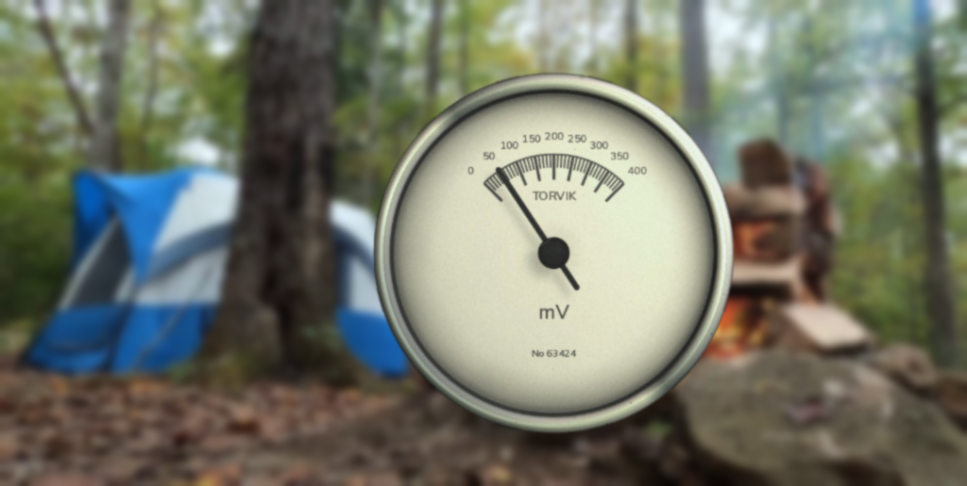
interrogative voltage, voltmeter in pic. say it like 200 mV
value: 50 mV
